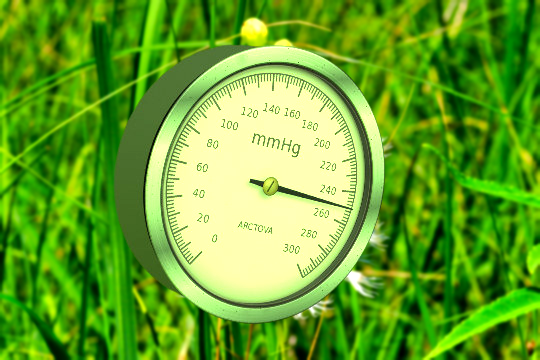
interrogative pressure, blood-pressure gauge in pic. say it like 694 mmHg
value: 250 mmHg
